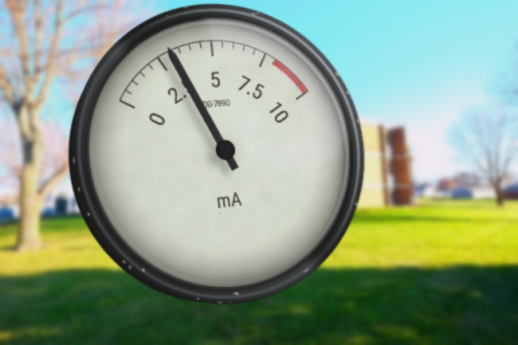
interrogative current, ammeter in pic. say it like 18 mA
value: 3 mA
